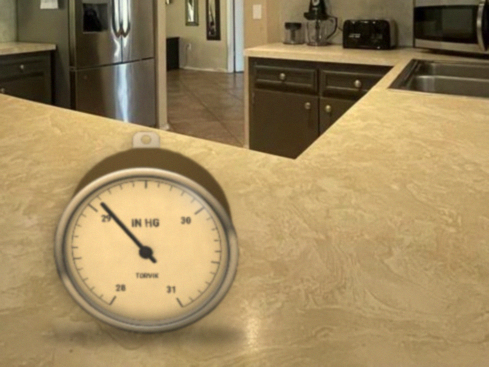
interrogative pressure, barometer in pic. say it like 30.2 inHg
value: 29.1 inHg
